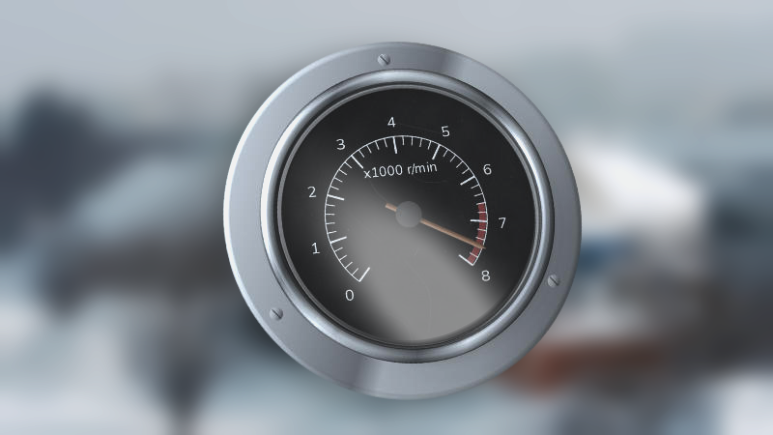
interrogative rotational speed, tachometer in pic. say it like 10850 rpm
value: 7600 rpm
